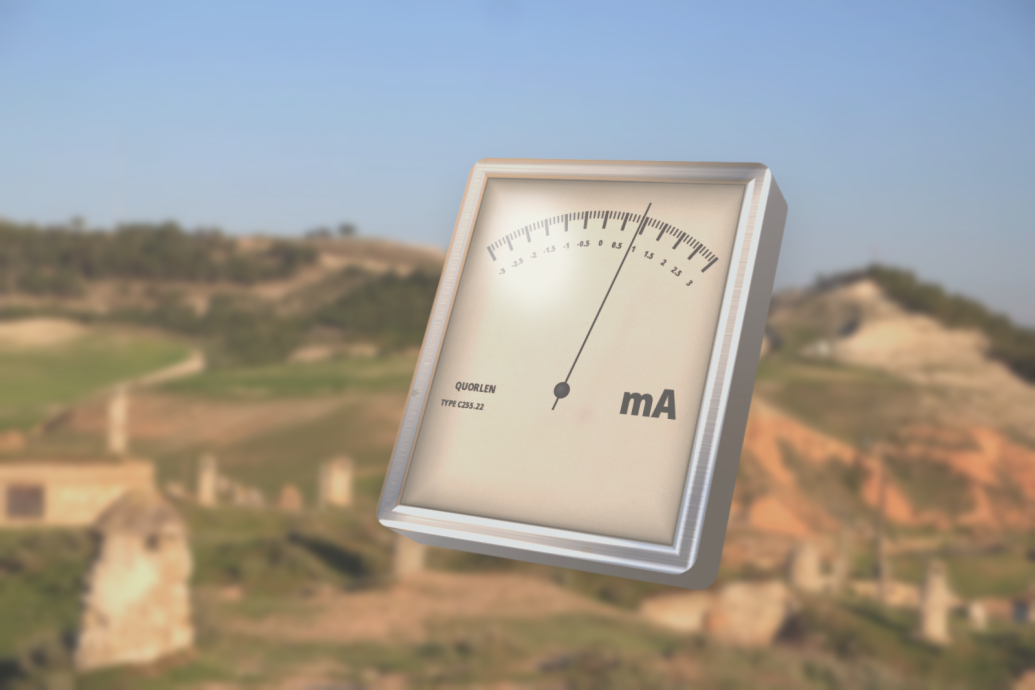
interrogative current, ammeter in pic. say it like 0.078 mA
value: 1 mA
